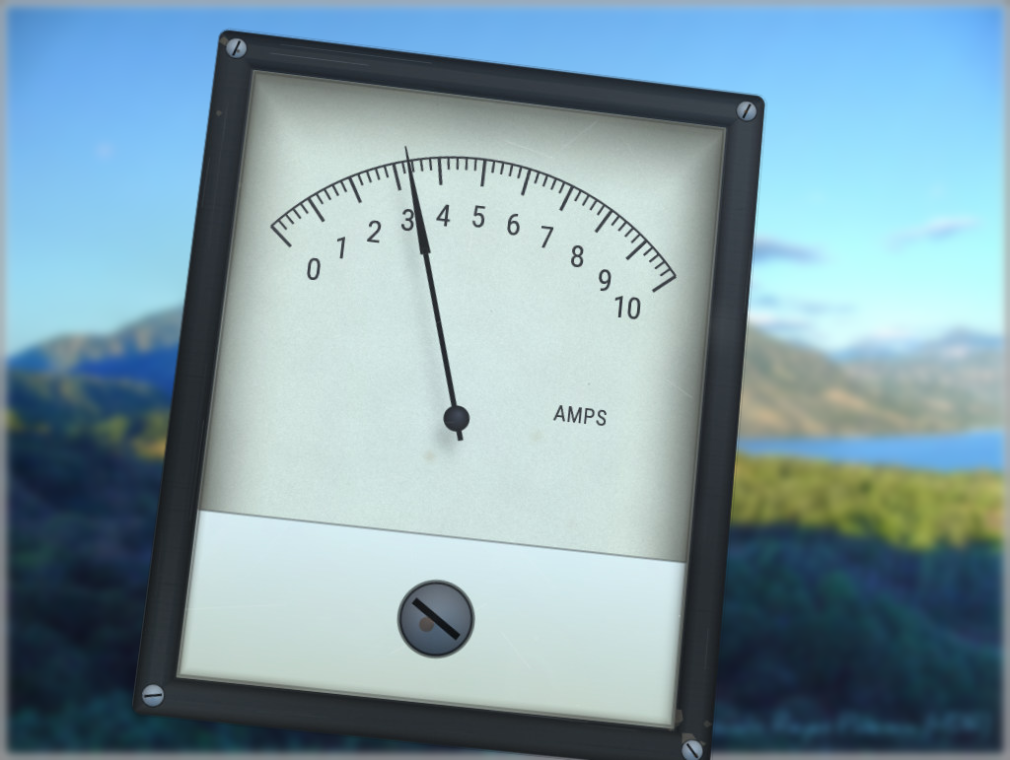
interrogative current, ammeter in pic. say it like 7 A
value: 3.3 A
